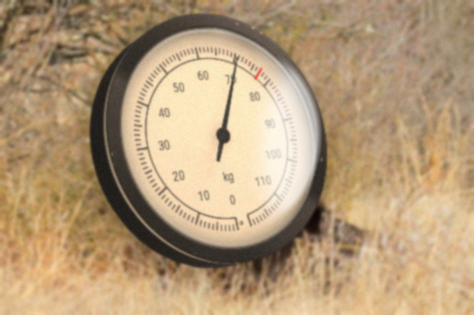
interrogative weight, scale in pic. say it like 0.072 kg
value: 70 kg
